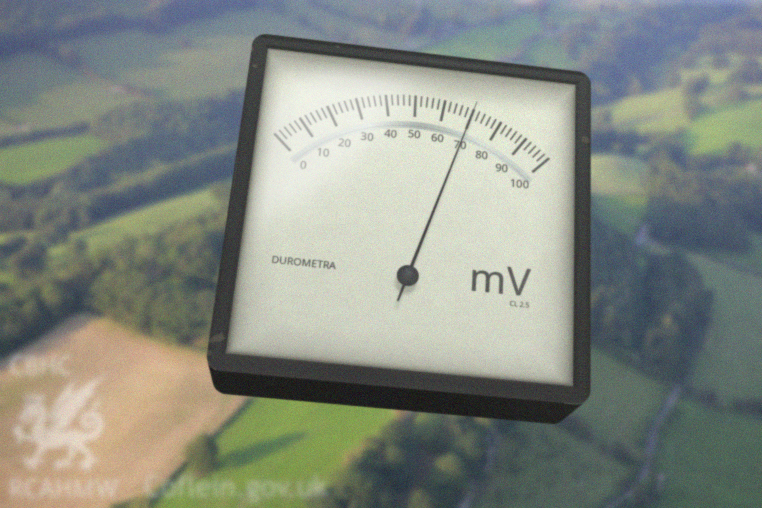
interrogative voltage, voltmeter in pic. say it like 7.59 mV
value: 70 mV
